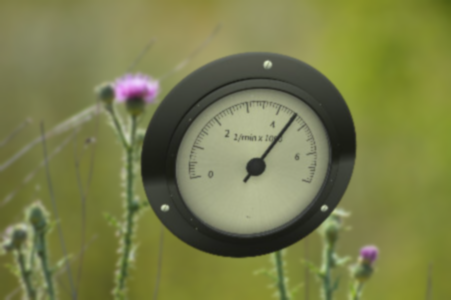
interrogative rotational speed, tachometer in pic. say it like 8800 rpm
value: 4500 rpm
